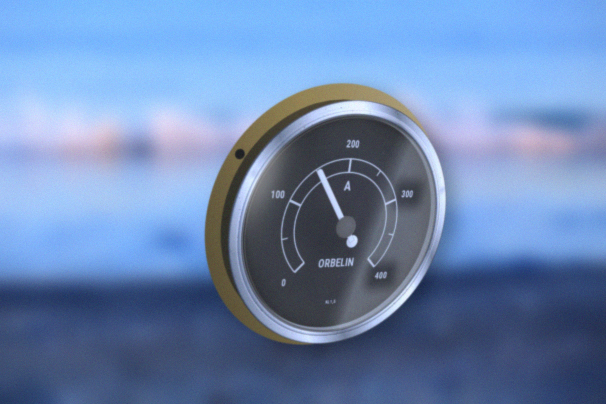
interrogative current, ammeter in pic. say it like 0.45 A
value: 150 A
